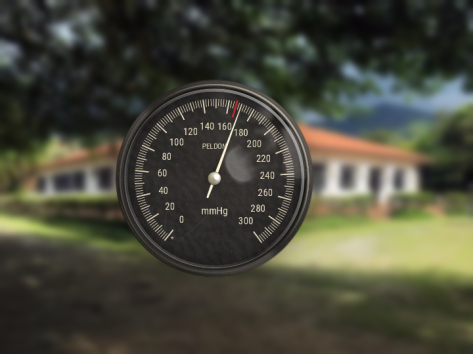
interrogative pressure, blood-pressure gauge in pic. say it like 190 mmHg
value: 170 mmHg
